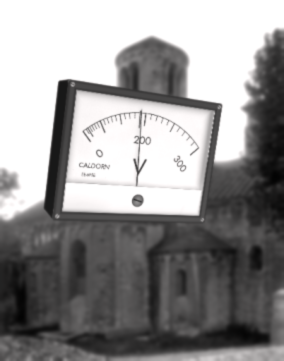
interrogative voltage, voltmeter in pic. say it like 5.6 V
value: 190 V
